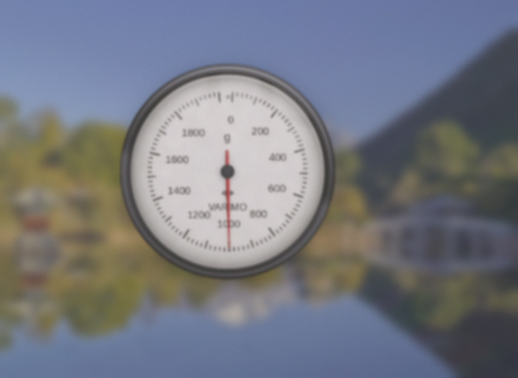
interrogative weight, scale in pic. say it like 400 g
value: 1000 g
